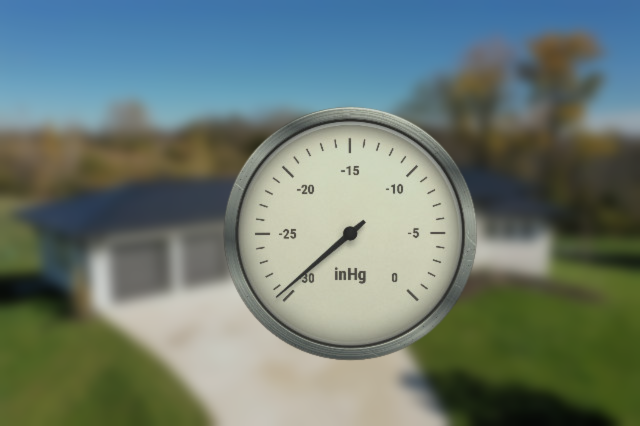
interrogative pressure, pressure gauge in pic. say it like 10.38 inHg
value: -29.5 inHg
